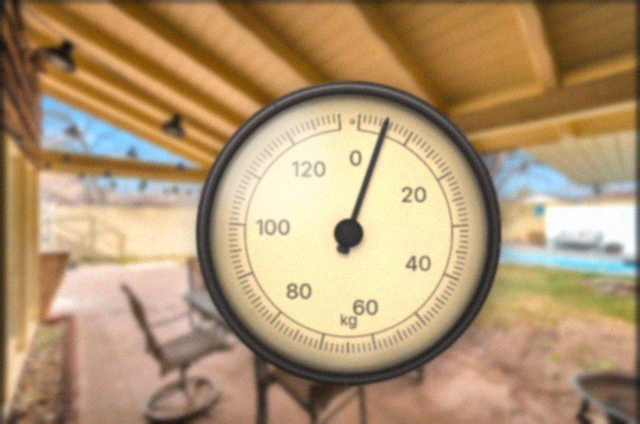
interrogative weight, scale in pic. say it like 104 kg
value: 5 kg
